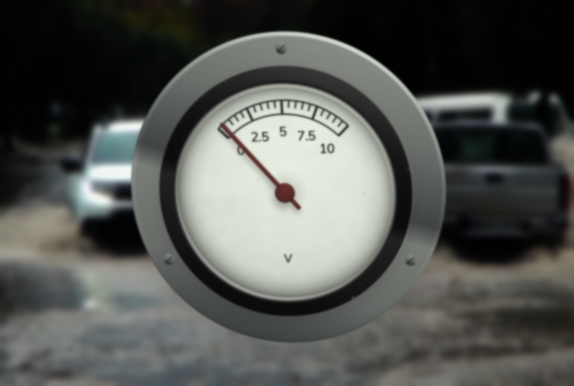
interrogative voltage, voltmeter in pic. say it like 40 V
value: 0.5 V
